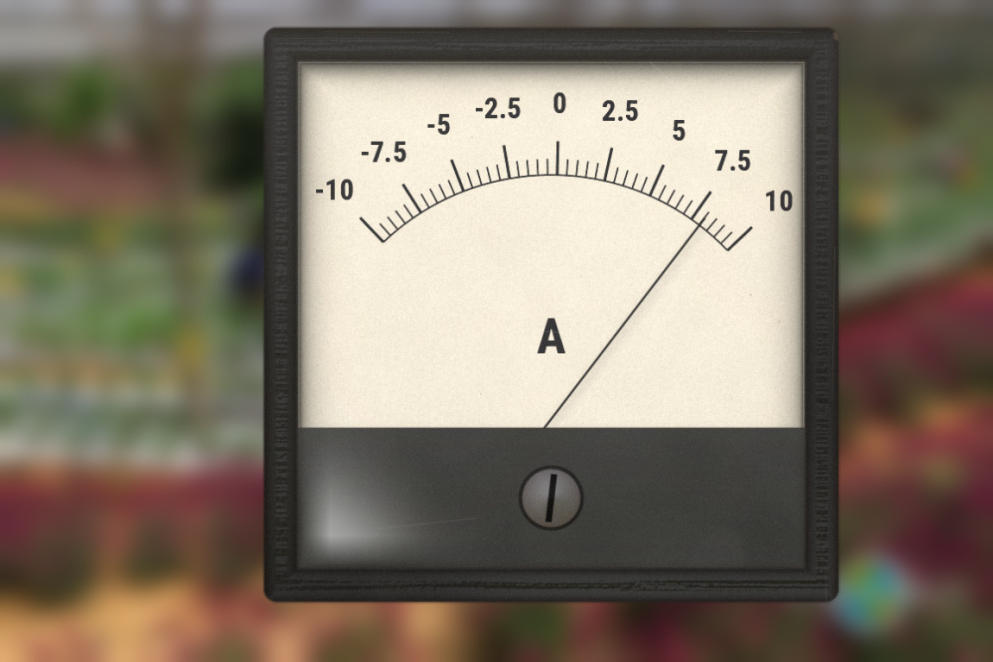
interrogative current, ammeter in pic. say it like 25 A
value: 8 A
